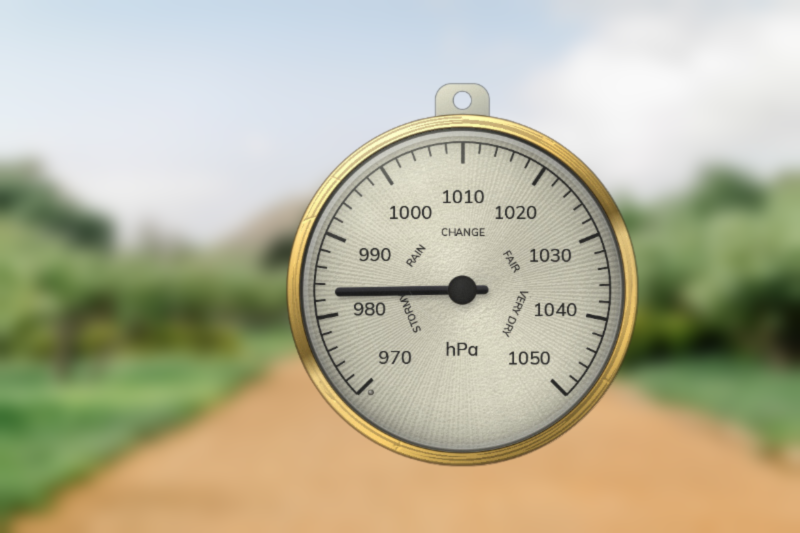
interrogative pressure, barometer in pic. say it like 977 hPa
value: 983 hPa
